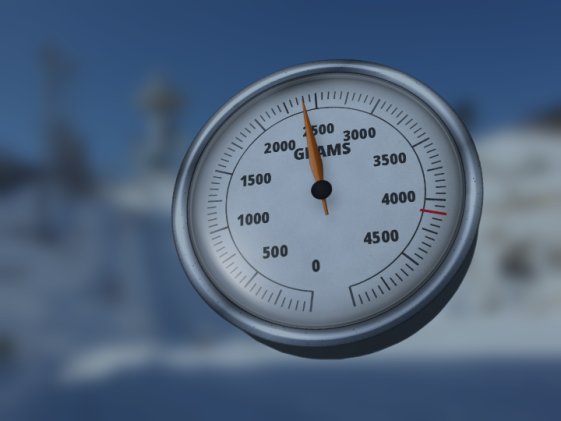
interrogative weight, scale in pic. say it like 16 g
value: 2400 g
